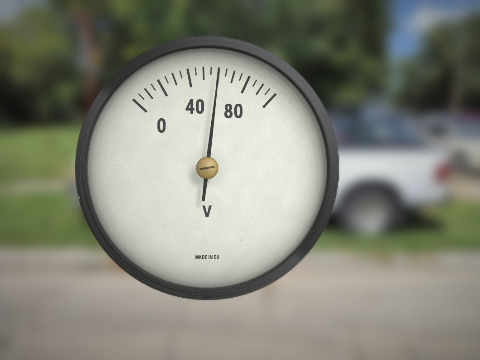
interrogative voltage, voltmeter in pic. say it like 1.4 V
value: 60 V
